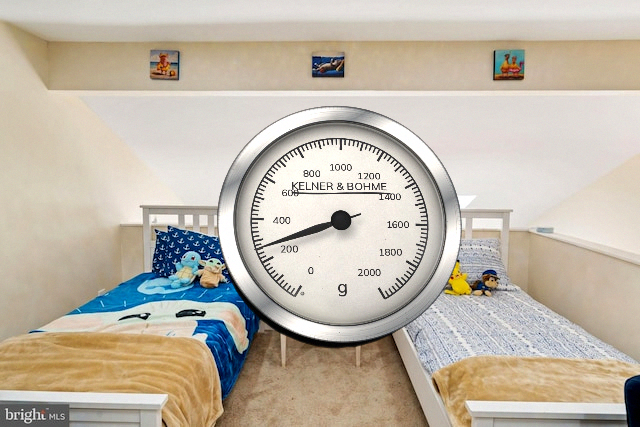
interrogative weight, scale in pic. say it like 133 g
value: 260 g
